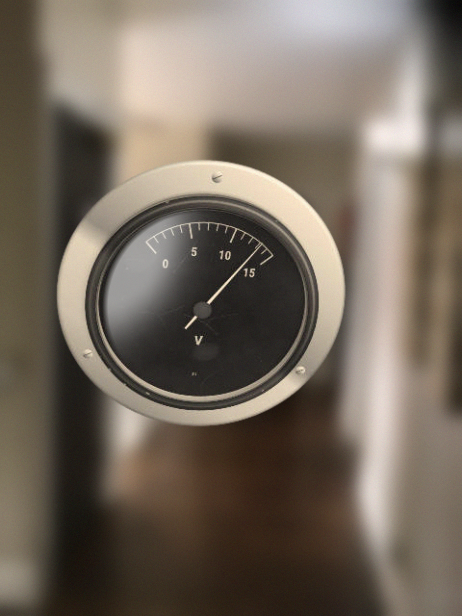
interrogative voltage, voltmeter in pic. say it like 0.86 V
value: 13 V
